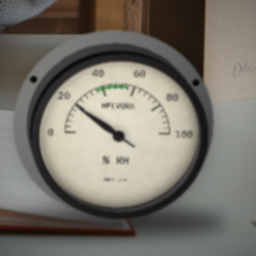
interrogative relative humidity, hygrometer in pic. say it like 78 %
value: 20 %
